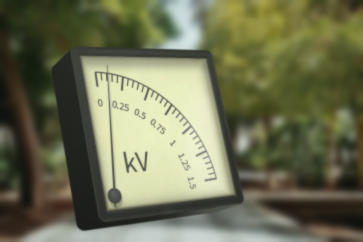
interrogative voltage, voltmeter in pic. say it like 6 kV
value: 0.1 kV
